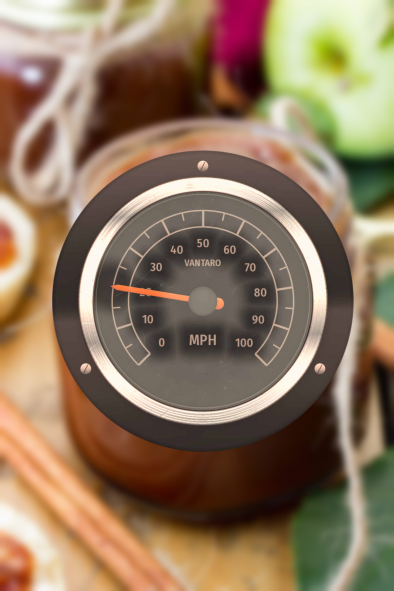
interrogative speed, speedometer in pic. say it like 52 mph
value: 20 mph
